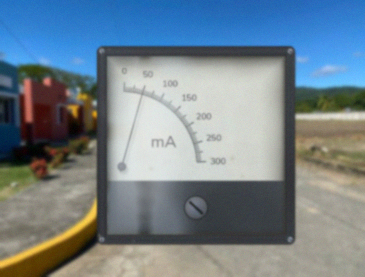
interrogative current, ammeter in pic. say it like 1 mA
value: 50 mA
